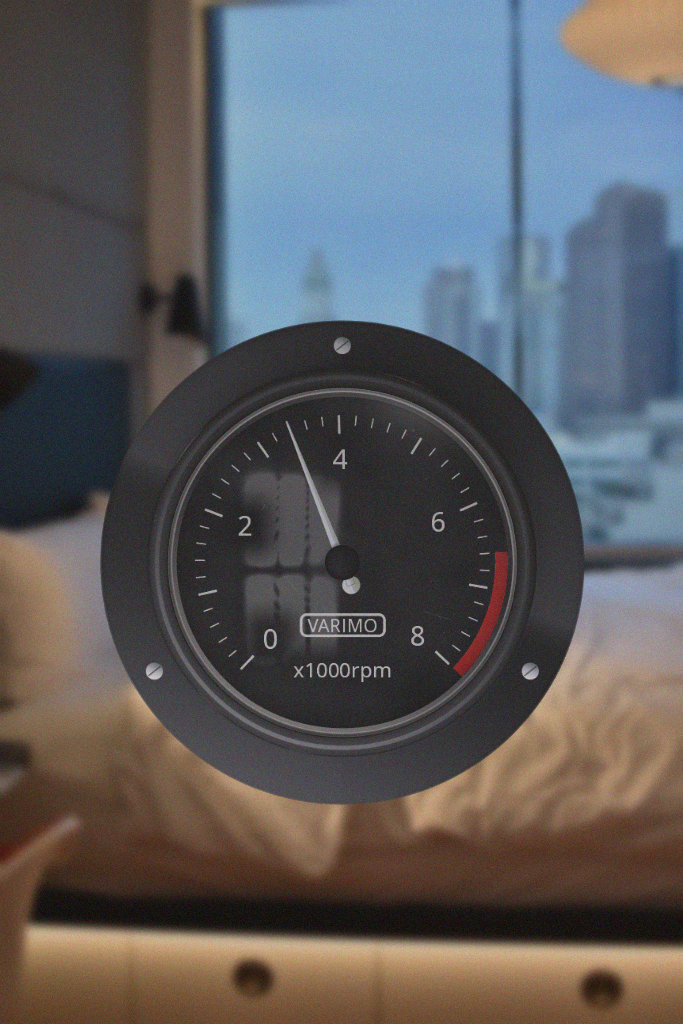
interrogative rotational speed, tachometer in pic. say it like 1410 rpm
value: 3400 rpm
